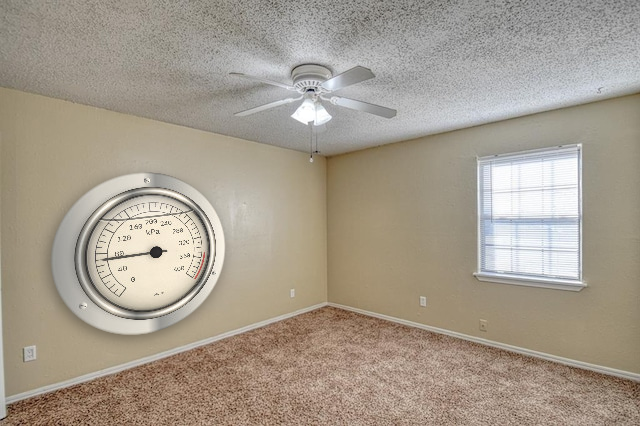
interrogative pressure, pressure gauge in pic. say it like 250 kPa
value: 70 kPa
